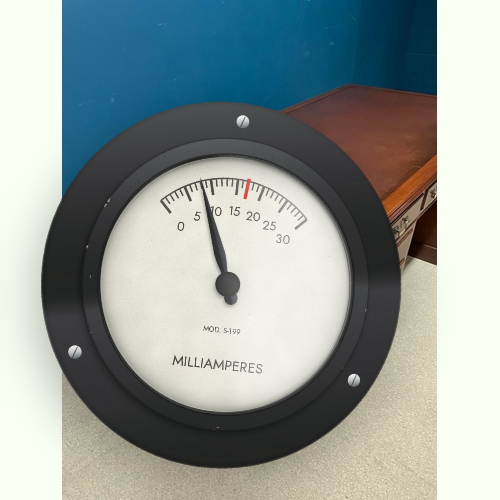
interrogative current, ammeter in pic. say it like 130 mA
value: 8 mA
